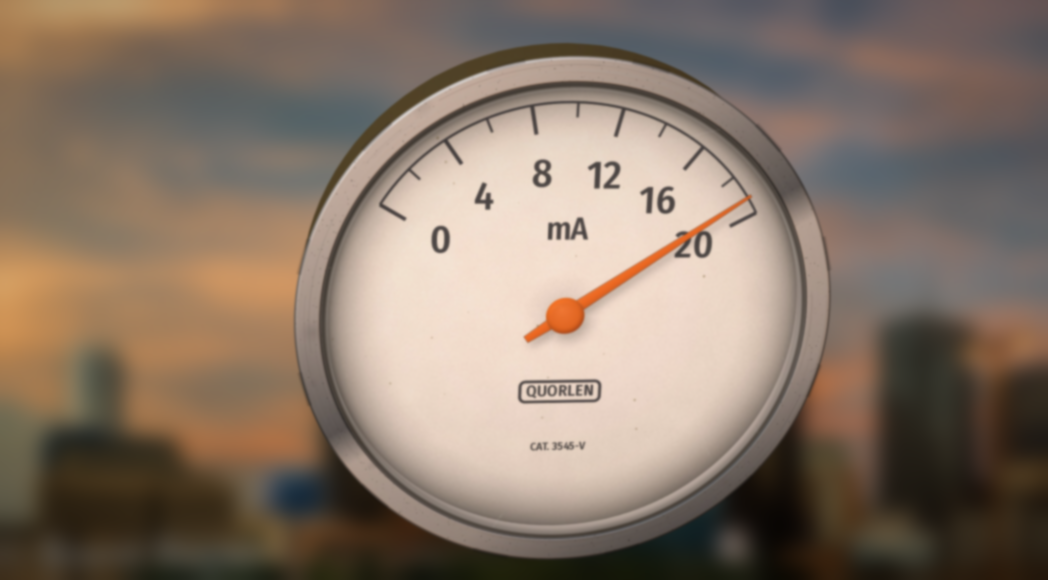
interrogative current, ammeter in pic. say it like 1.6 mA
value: 19 mA
